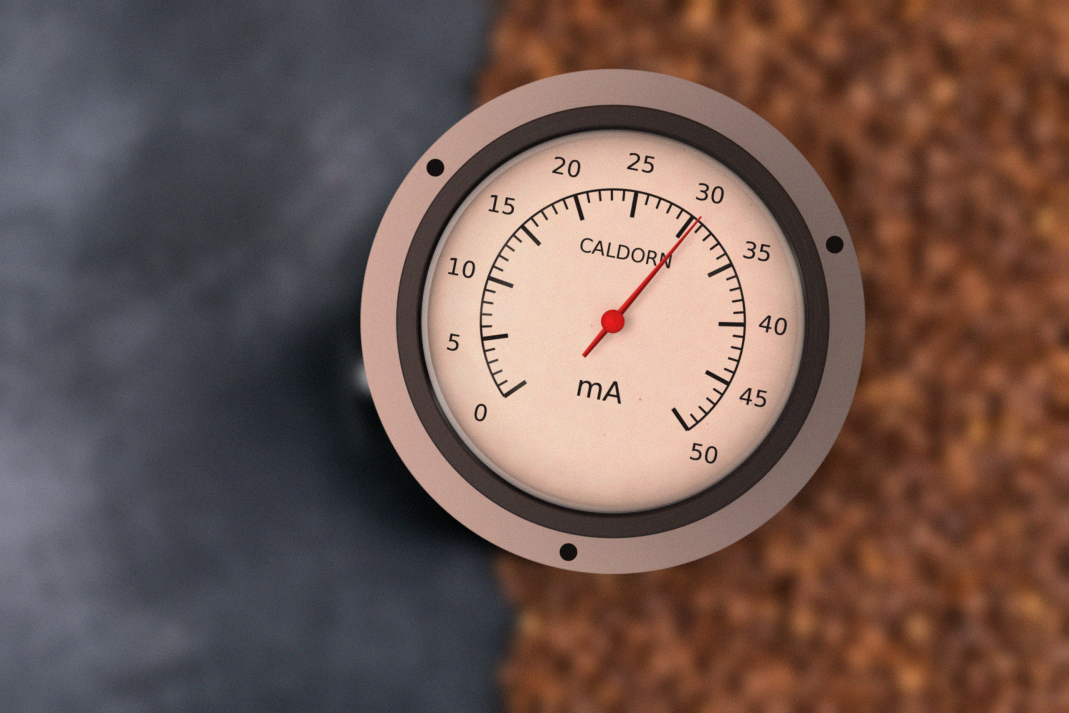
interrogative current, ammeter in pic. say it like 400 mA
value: 30.5 mA
